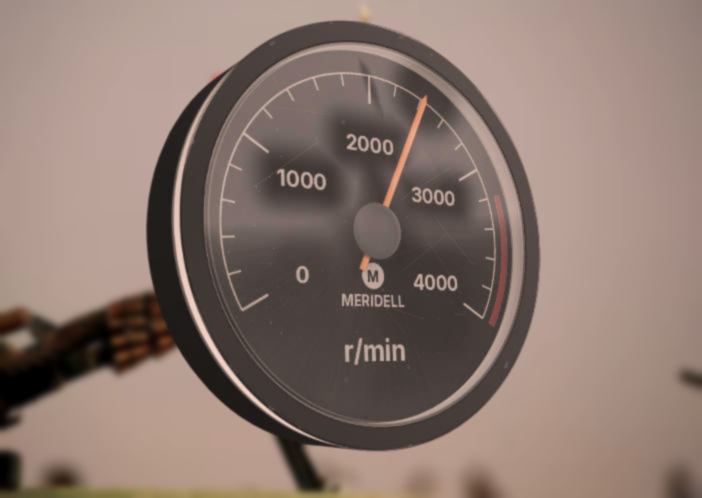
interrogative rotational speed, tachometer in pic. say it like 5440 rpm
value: 2400 rpm
